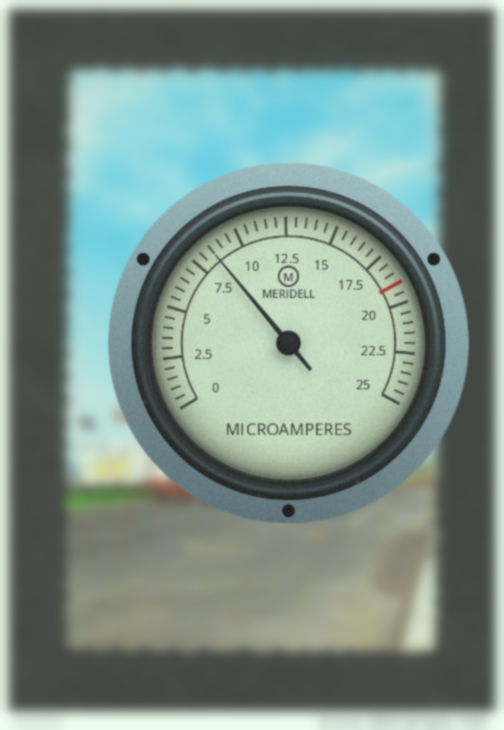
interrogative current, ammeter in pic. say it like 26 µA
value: 8.5 µA
